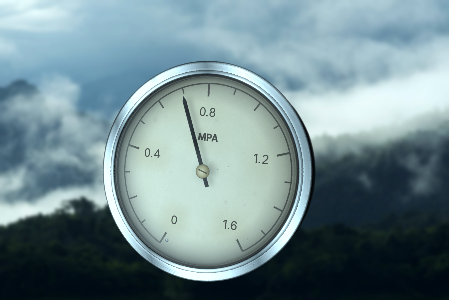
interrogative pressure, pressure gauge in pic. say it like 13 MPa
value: 0.7 MPa
